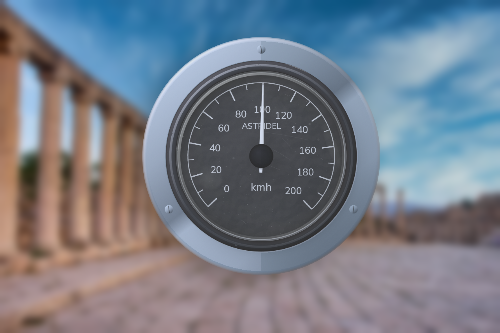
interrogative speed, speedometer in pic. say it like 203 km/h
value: 100 km/h
